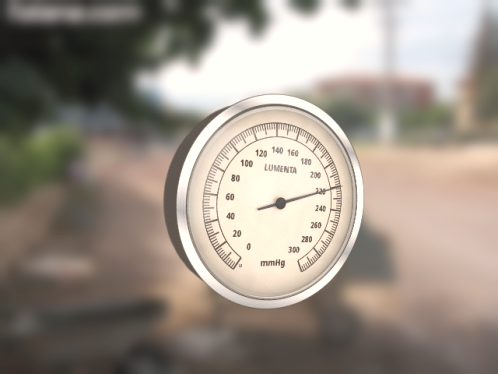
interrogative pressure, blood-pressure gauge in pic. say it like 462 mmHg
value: 220 mmHg
